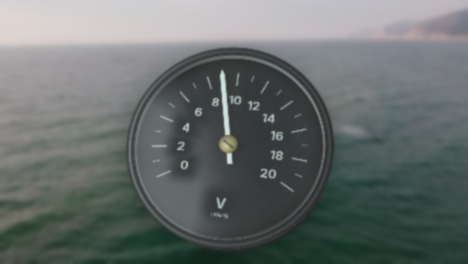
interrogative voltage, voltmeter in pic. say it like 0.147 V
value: 9 V
